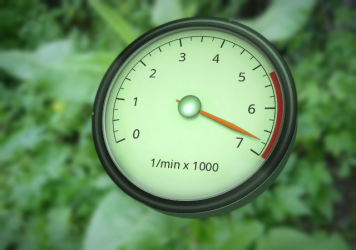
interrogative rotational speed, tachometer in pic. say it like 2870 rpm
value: 6750 rpm
